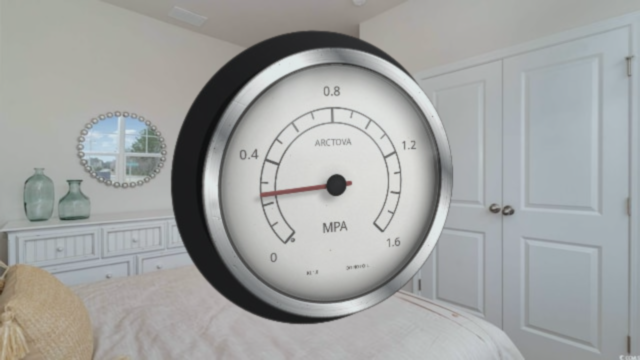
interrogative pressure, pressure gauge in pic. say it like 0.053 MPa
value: 0.25 MPa
